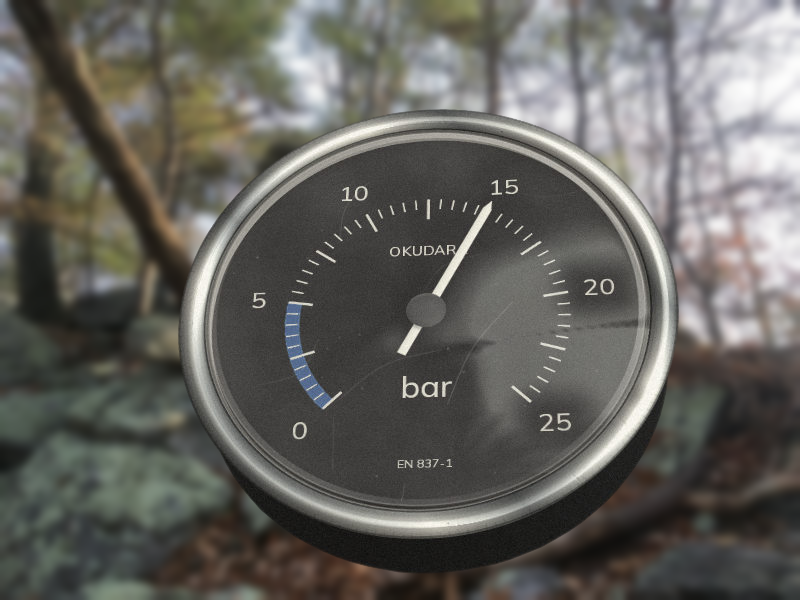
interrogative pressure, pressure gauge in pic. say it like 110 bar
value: 15 bar
